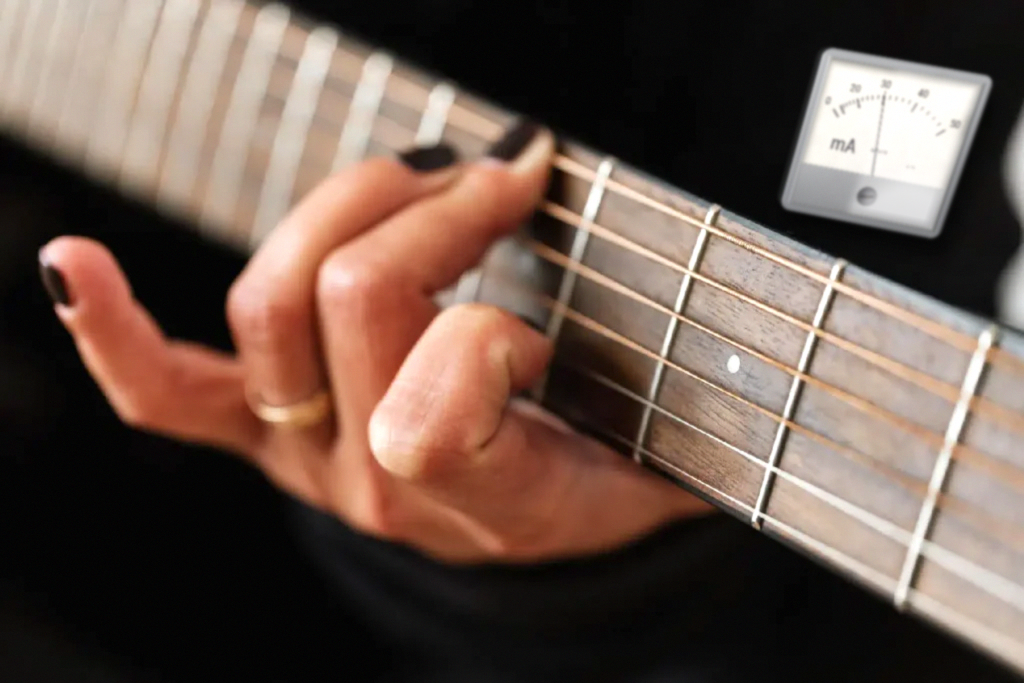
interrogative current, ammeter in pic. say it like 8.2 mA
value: 30 mA
